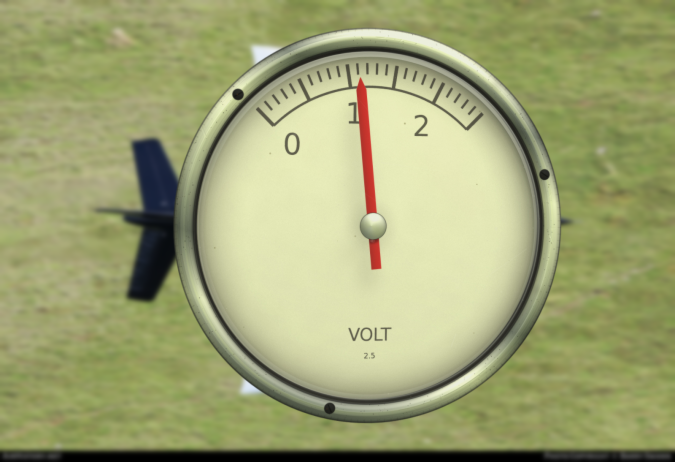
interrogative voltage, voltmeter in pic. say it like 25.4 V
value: 1.1 V
